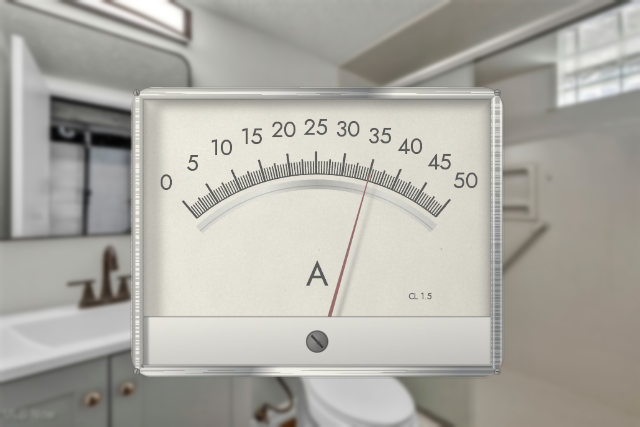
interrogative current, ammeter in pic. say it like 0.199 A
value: 35 A
